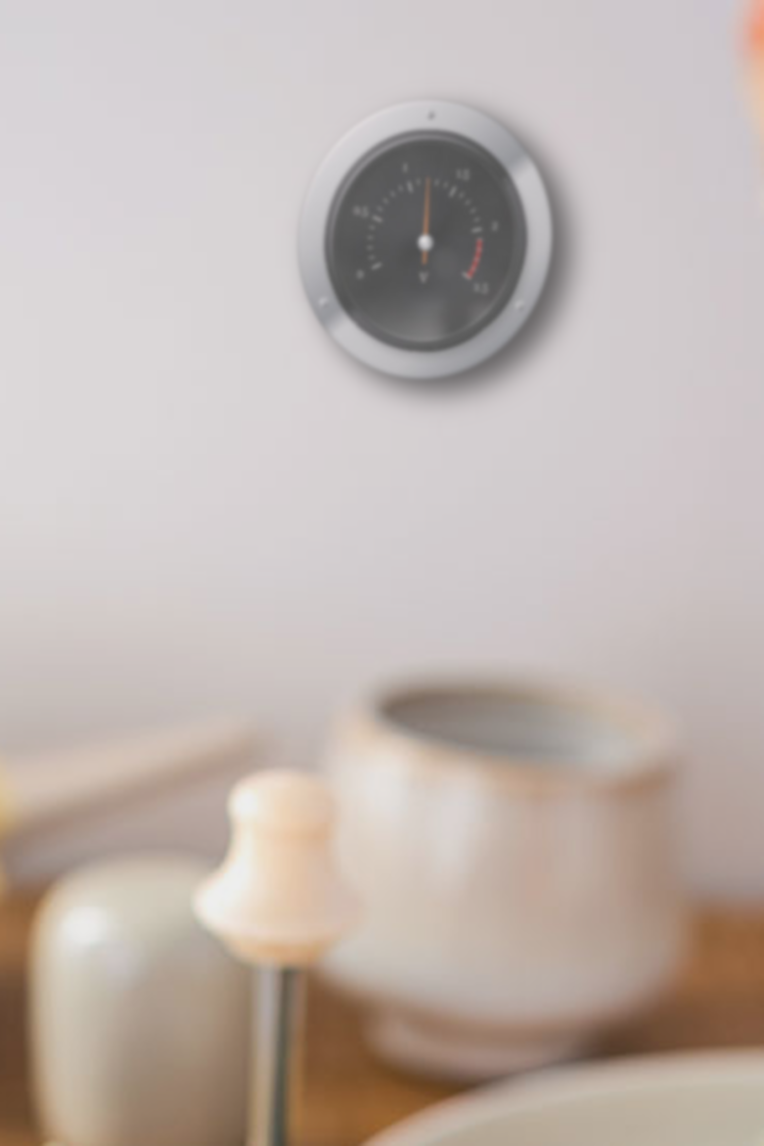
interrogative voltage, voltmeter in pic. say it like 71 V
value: 1.2 V
